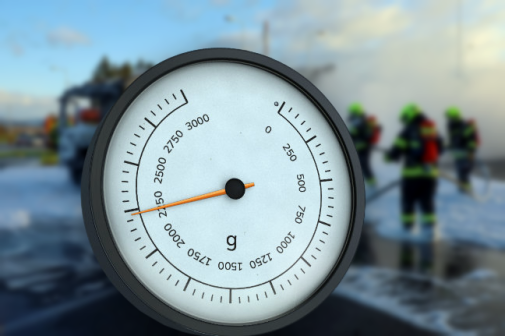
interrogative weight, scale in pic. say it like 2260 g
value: 2225 g
